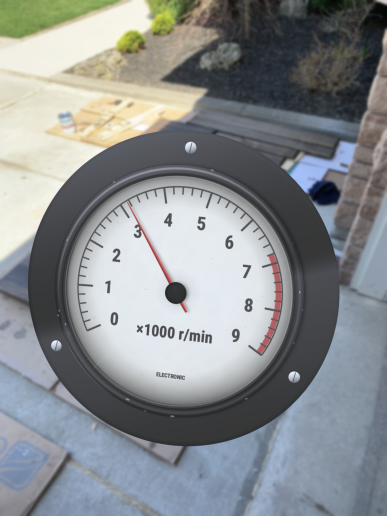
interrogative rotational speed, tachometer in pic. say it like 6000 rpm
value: 3200 rpm
